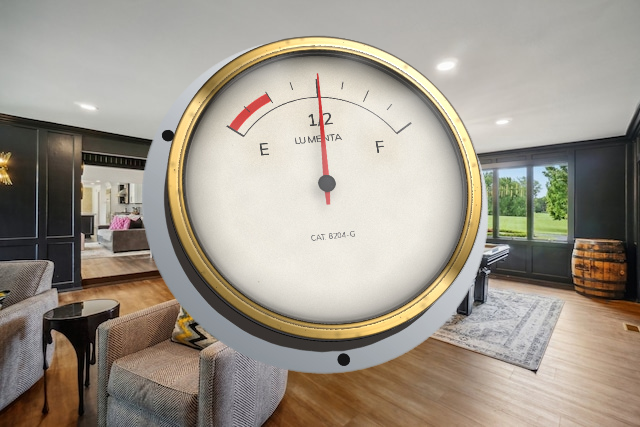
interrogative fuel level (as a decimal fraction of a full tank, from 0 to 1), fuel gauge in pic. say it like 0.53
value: 0.5
